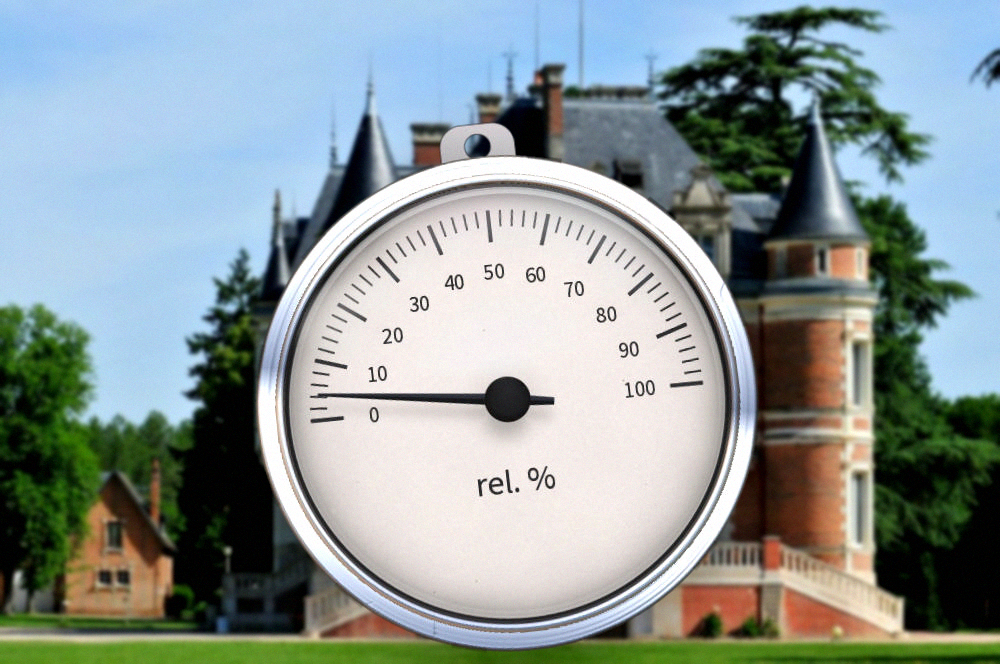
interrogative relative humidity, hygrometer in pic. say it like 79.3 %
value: 4 %
